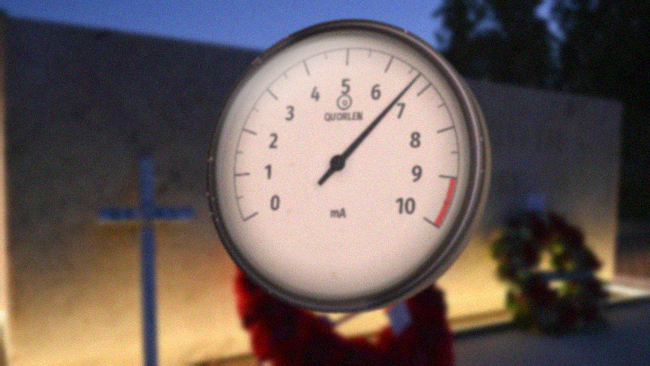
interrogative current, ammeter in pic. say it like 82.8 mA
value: 6.75 mA
